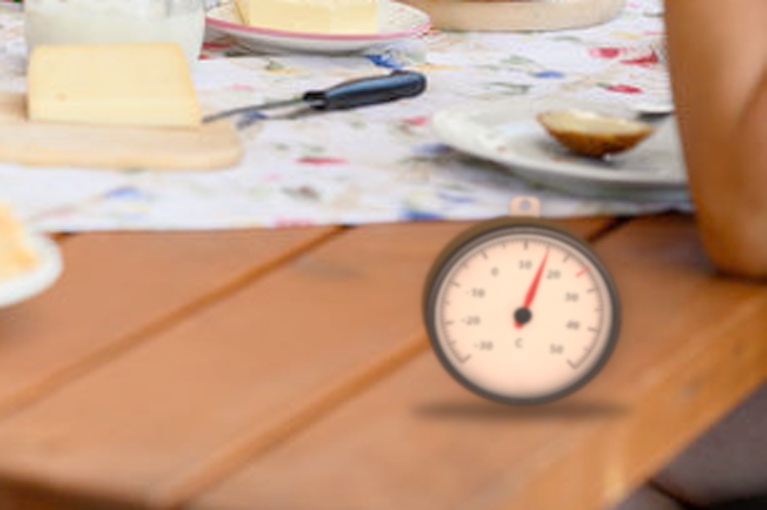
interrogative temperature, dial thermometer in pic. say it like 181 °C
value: 15 °C
